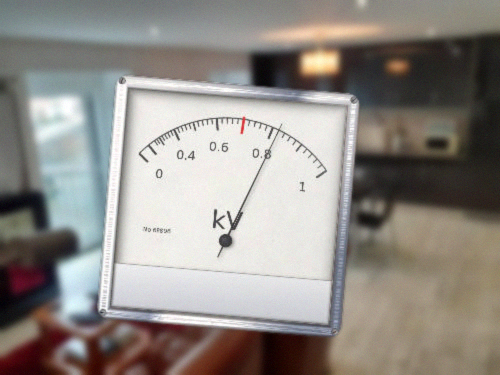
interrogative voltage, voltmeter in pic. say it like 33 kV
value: 0.82 kV
